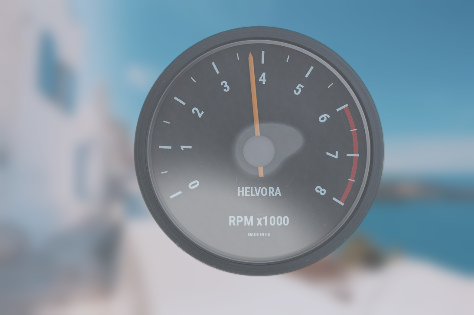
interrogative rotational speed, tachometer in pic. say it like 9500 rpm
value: 3750 rpm
